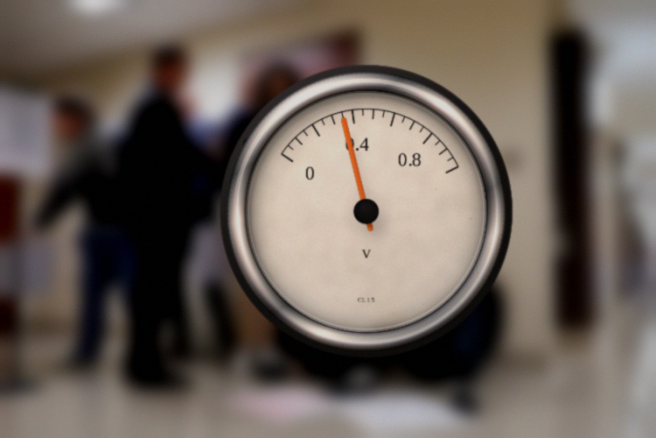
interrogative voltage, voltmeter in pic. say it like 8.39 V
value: 0.35 V
